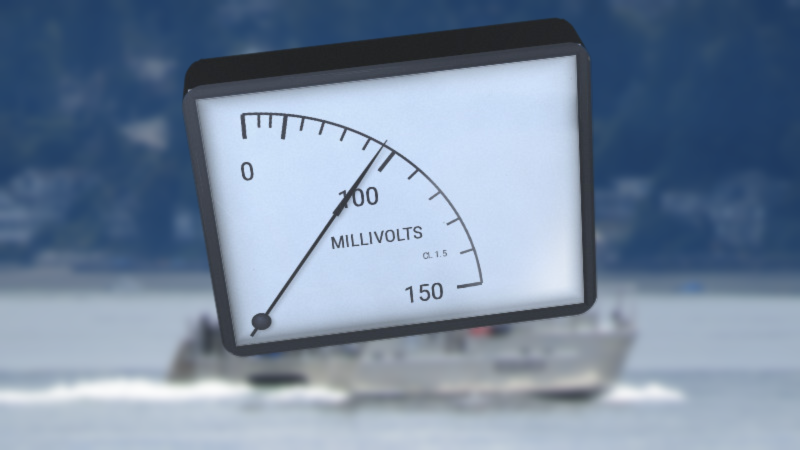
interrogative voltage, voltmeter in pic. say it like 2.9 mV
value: 95 mV
